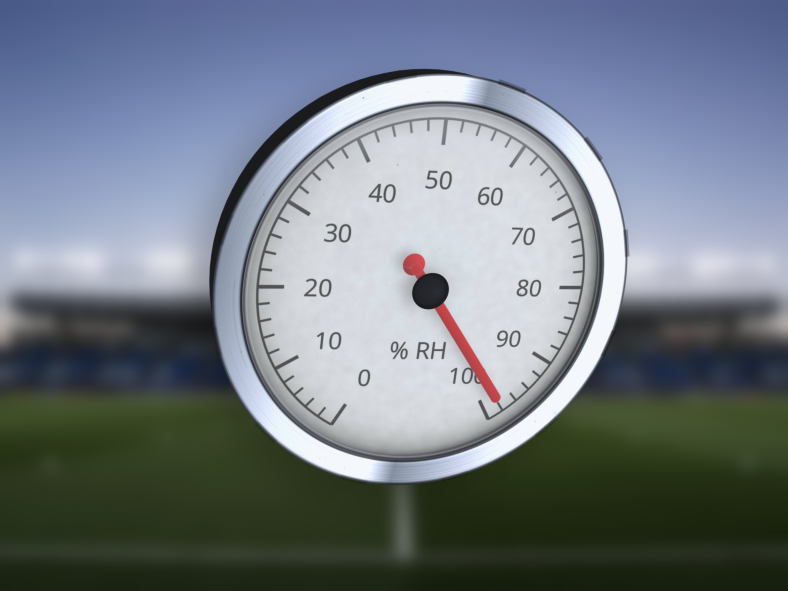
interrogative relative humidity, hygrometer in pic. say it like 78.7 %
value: 98 %
